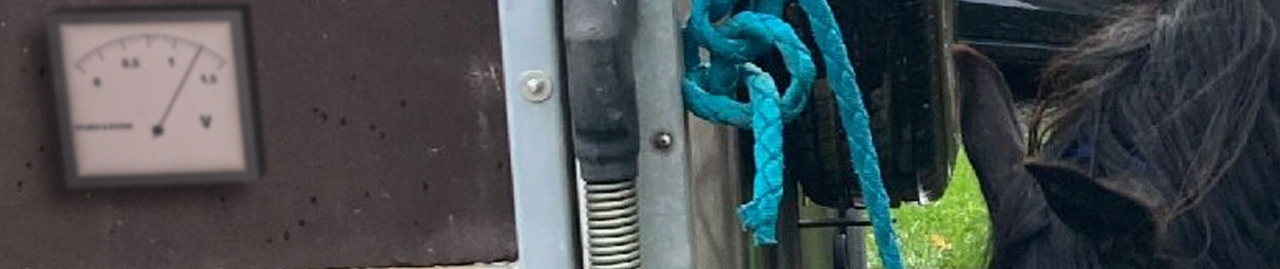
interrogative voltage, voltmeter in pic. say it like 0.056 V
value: 1.25 V
